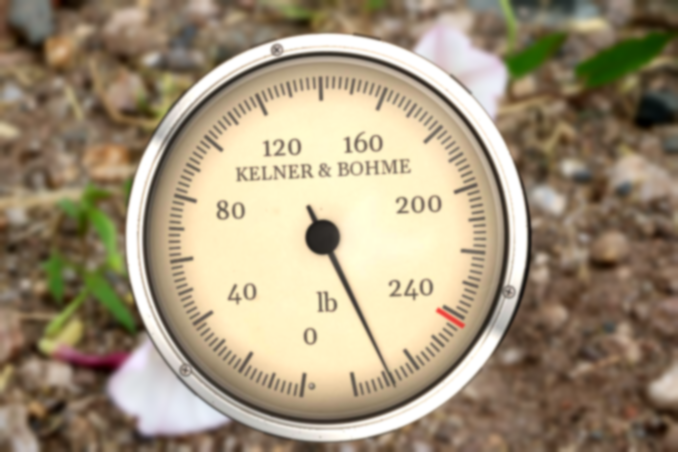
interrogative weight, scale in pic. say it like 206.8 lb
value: 268 lb
